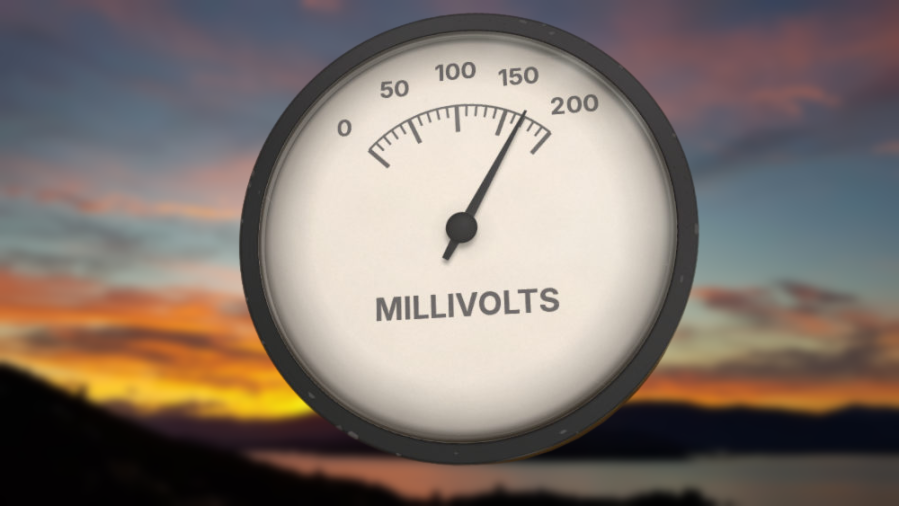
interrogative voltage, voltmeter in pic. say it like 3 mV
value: 170 mV
